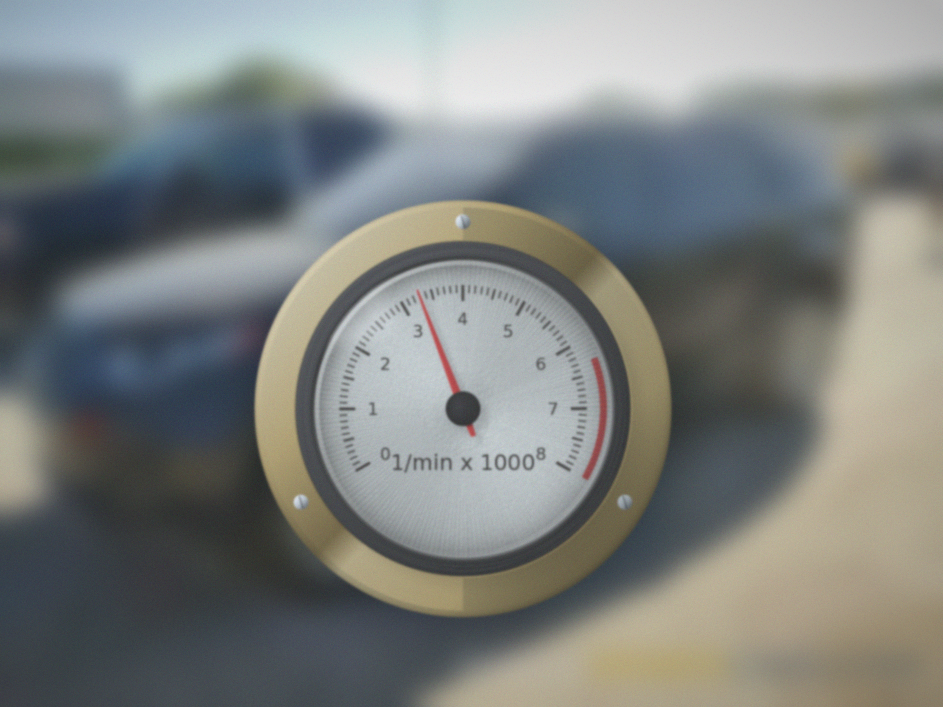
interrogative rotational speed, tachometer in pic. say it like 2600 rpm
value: 3300 rpm
